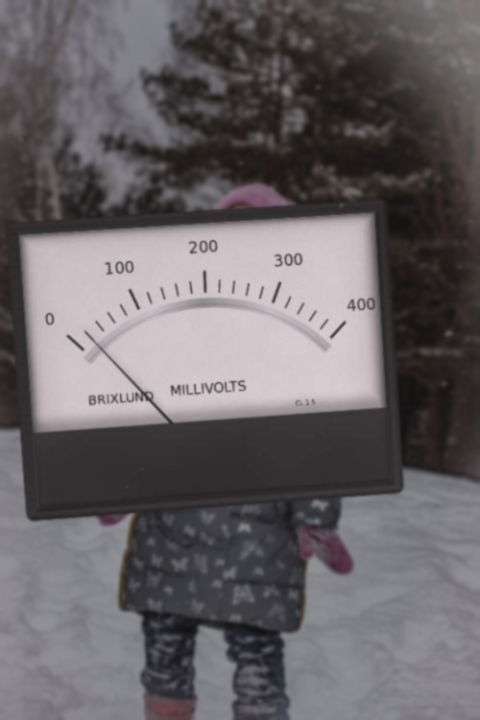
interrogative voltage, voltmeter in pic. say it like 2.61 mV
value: 20 mV
